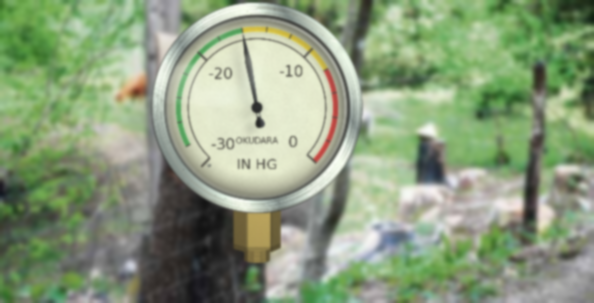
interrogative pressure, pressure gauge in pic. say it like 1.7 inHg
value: -16 inHg
